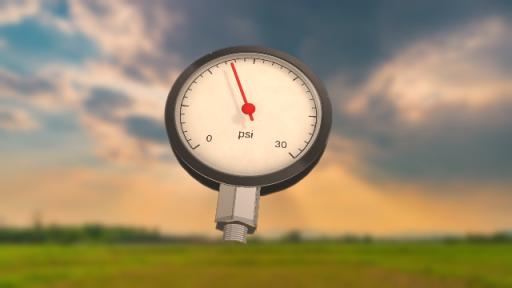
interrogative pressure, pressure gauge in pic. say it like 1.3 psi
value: 12.5 psi
